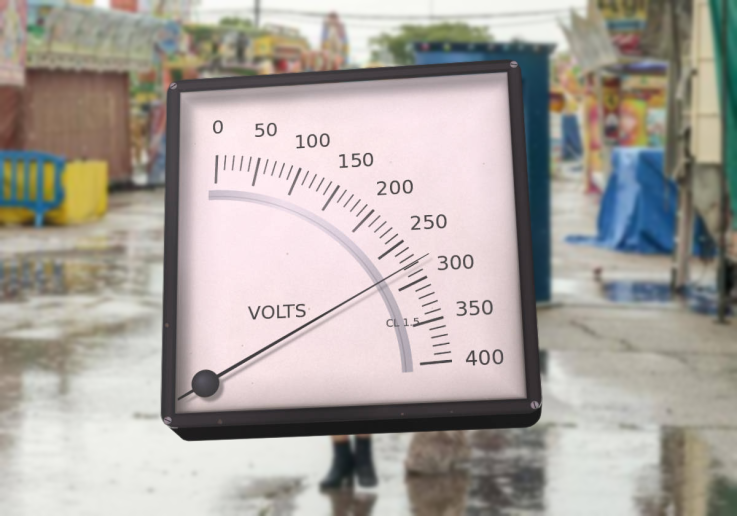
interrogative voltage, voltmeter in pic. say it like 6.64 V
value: 280 V
